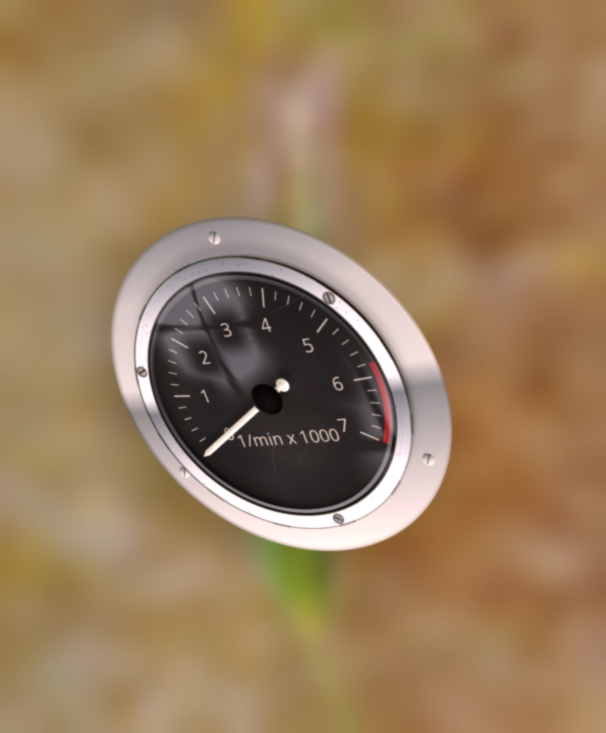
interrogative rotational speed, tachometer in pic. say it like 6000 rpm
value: 0 rpm
